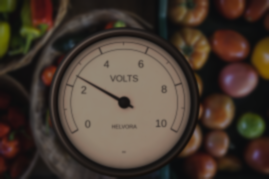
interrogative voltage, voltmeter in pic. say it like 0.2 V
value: 2.5 V
